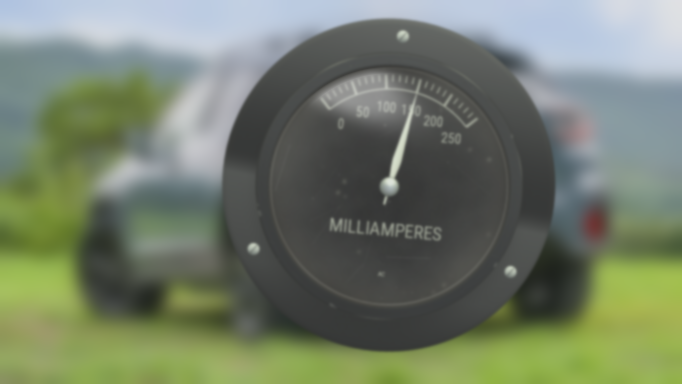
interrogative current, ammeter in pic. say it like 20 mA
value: 150 mA
